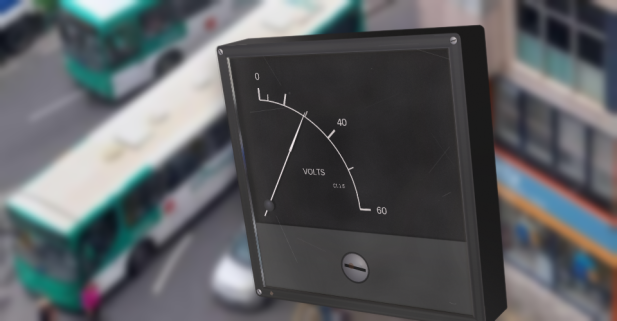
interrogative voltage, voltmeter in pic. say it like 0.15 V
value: 30 V
